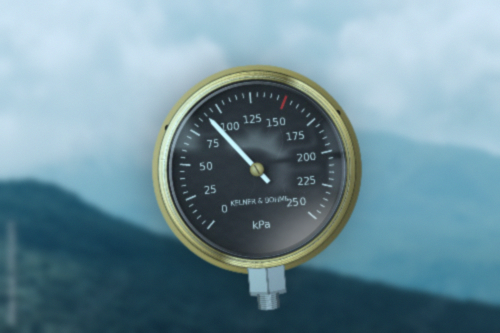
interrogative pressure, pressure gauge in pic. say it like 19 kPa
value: 90 kPa
